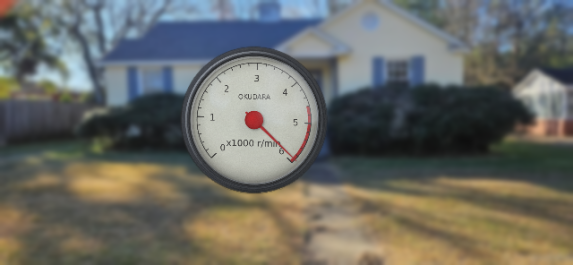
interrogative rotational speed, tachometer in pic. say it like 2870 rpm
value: 5900 rpm
